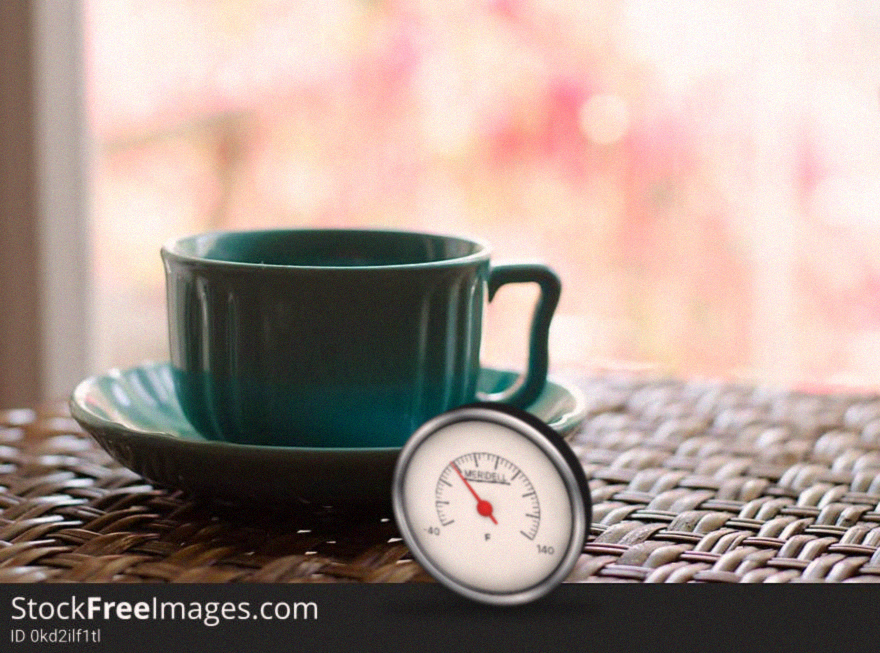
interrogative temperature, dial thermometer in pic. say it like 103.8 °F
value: 20 °F
